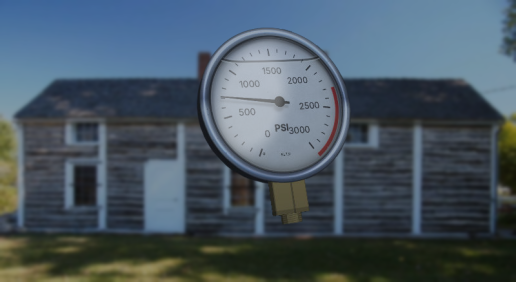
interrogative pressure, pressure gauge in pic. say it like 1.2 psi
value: 700 psi
